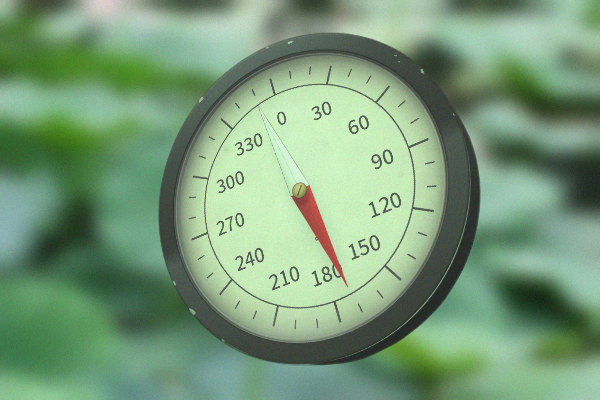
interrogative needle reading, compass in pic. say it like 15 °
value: 170 °
